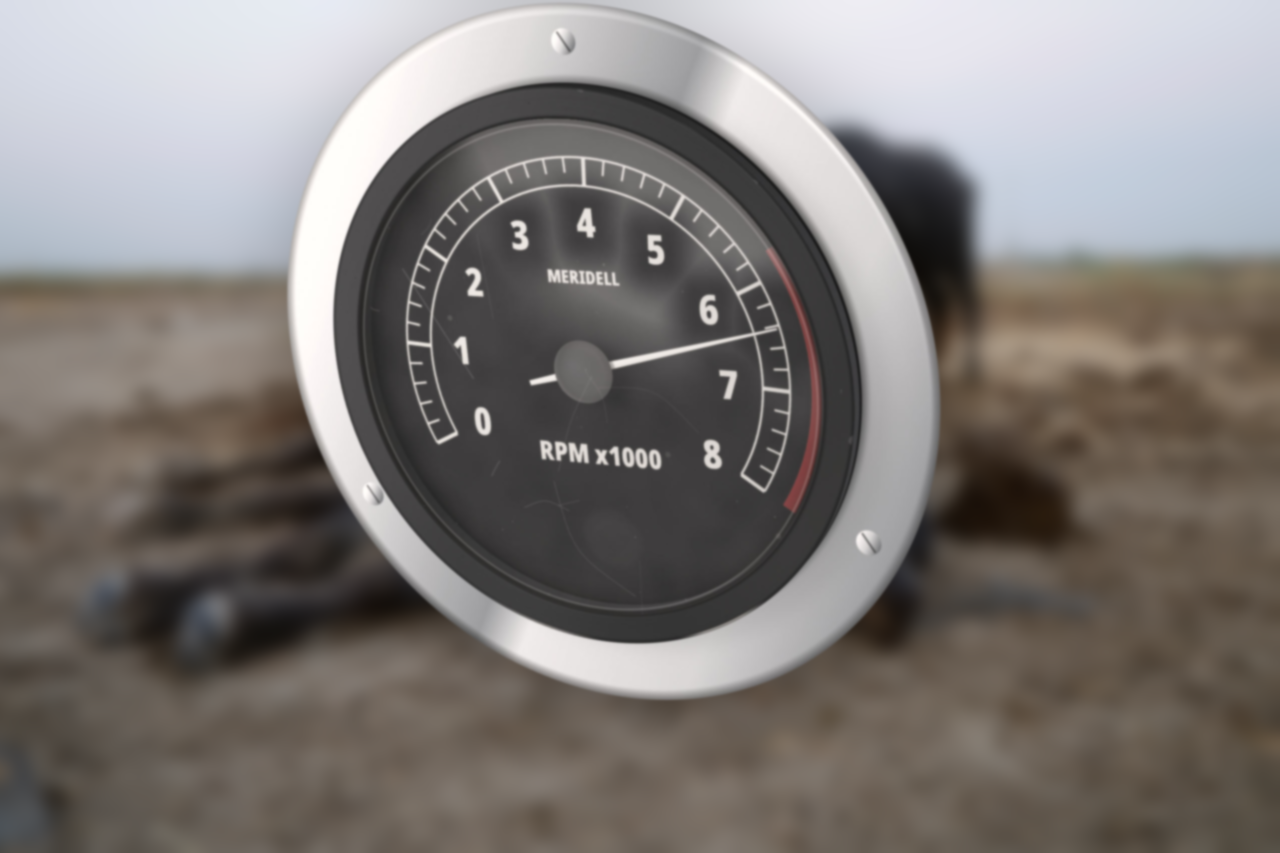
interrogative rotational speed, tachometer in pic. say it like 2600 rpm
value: 6400 rpm
